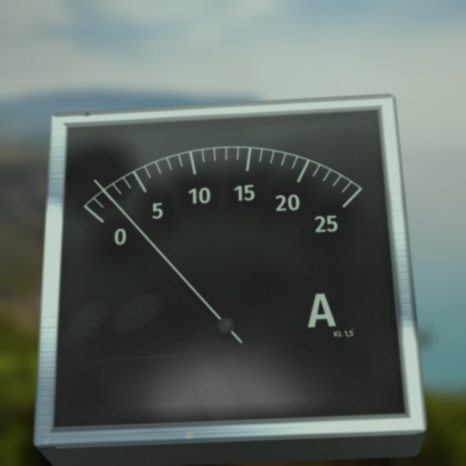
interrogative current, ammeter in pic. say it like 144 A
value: 2 A
